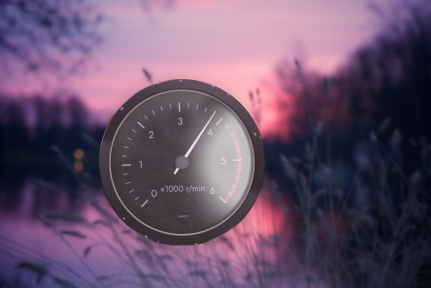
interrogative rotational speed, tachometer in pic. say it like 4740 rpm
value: 3800 rpm
